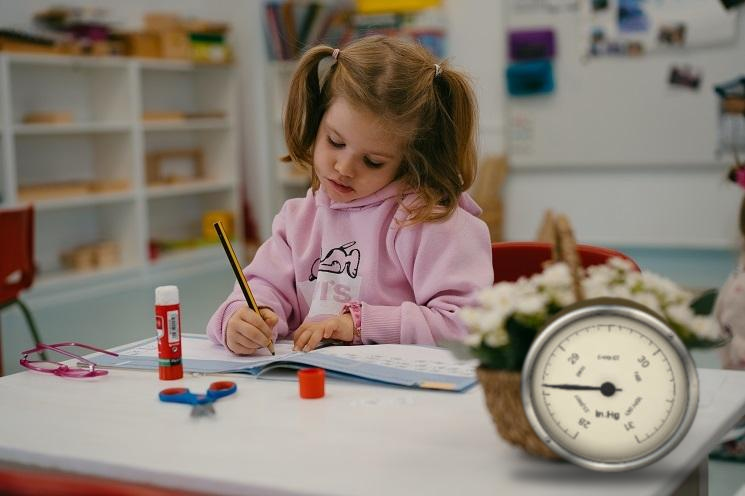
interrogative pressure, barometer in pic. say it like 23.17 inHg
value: 28.6 inHg
